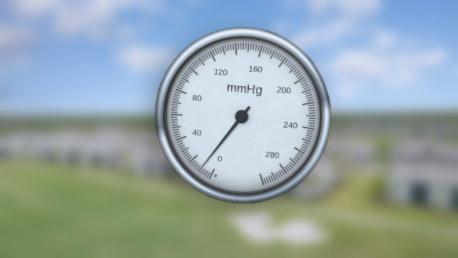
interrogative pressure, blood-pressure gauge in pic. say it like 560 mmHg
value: 10 mmHg
